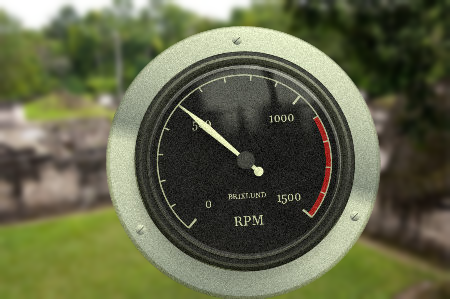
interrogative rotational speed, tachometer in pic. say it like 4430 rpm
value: 500 rpm
